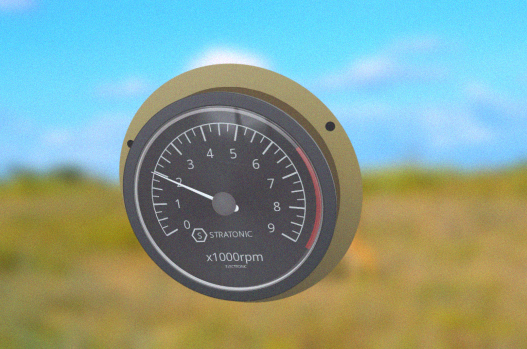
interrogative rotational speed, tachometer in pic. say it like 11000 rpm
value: 2000 rpm
